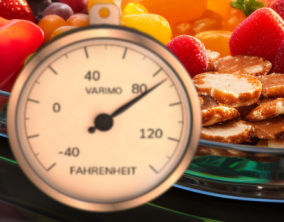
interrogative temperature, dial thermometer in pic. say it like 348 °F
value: 85 °F
